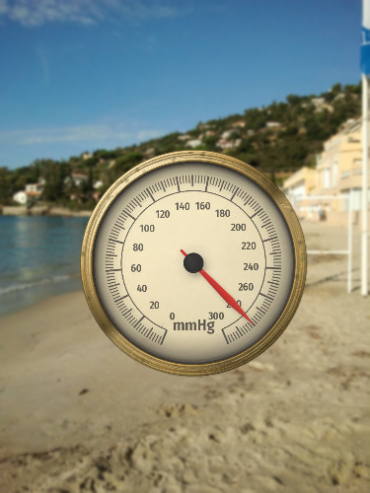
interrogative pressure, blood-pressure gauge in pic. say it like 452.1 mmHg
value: 280 mmHg
